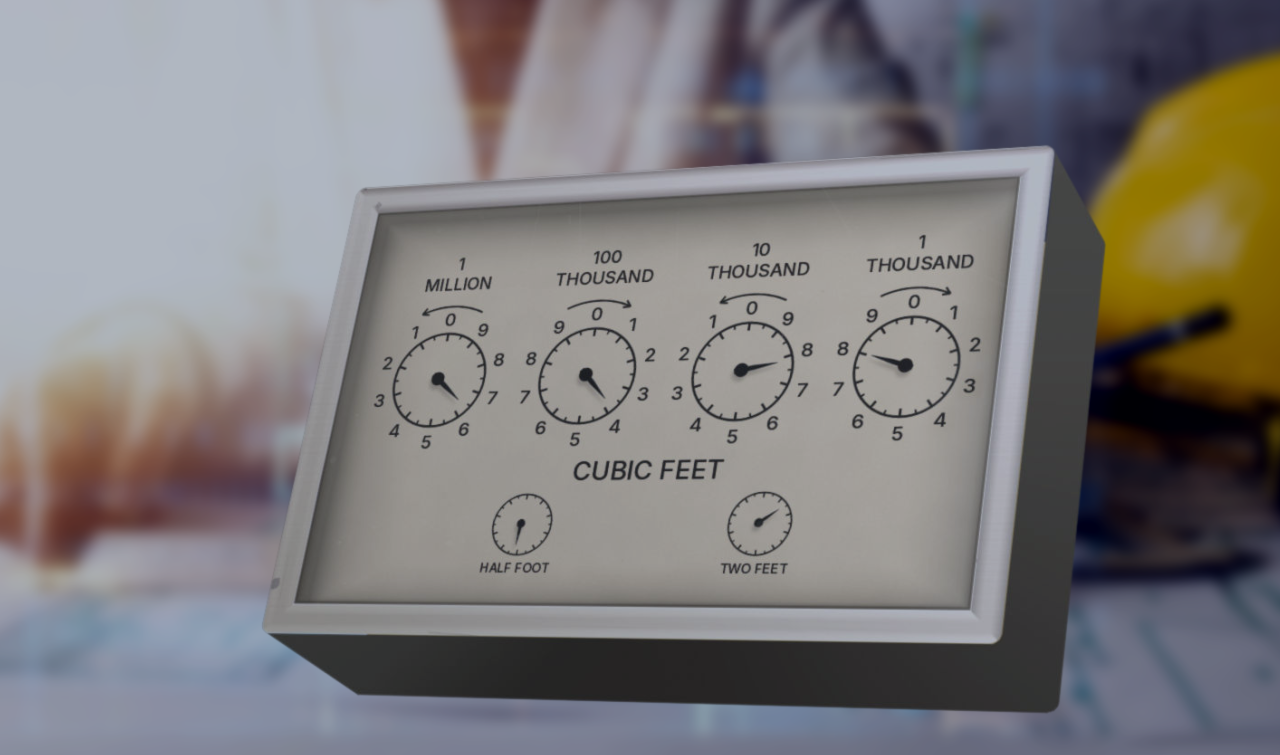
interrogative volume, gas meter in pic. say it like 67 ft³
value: 637800 ft³
